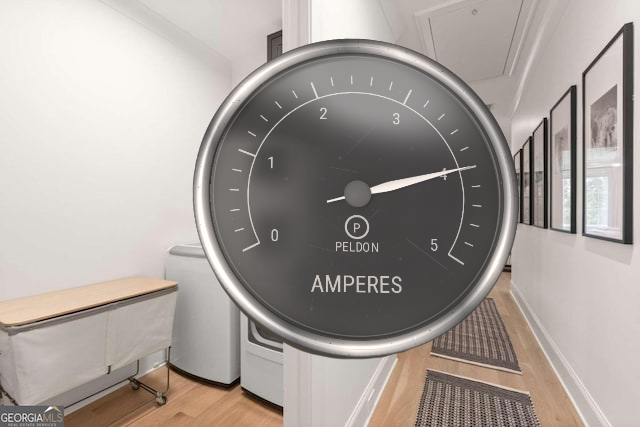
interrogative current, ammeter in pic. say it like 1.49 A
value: 4 A
